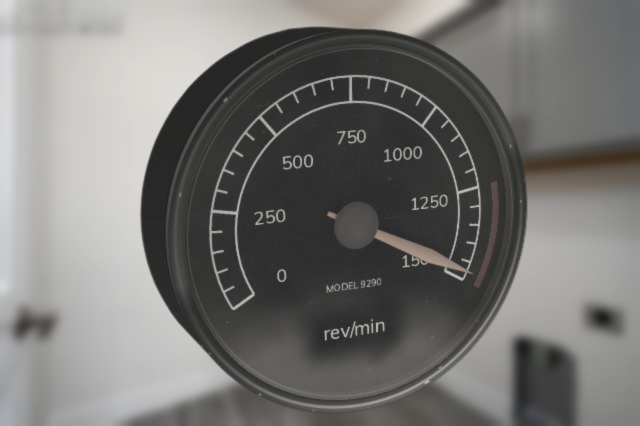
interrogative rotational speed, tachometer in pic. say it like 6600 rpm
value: 1475 rpm
